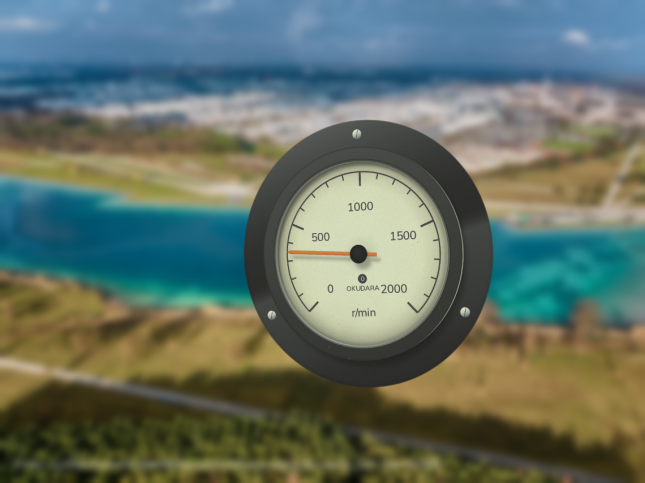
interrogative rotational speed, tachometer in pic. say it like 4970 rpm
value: 350 rpm
